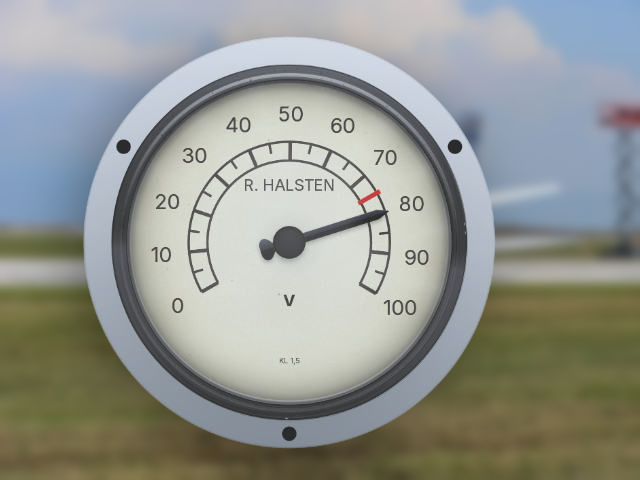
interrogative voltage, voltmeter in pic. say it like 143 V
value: 80 V
